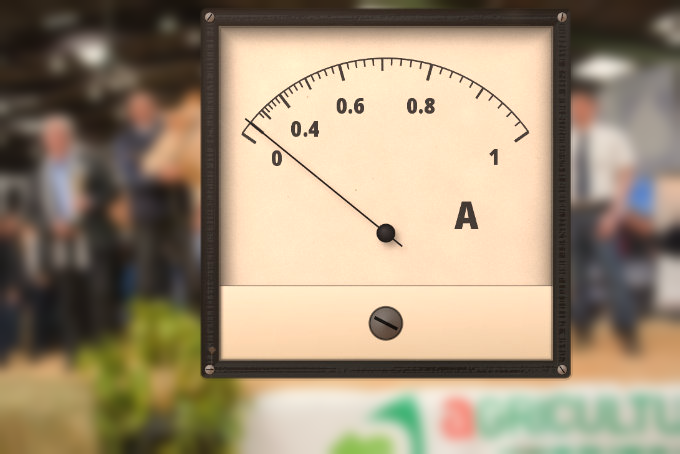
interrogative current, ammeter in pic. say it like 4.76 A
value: 0.2 A
